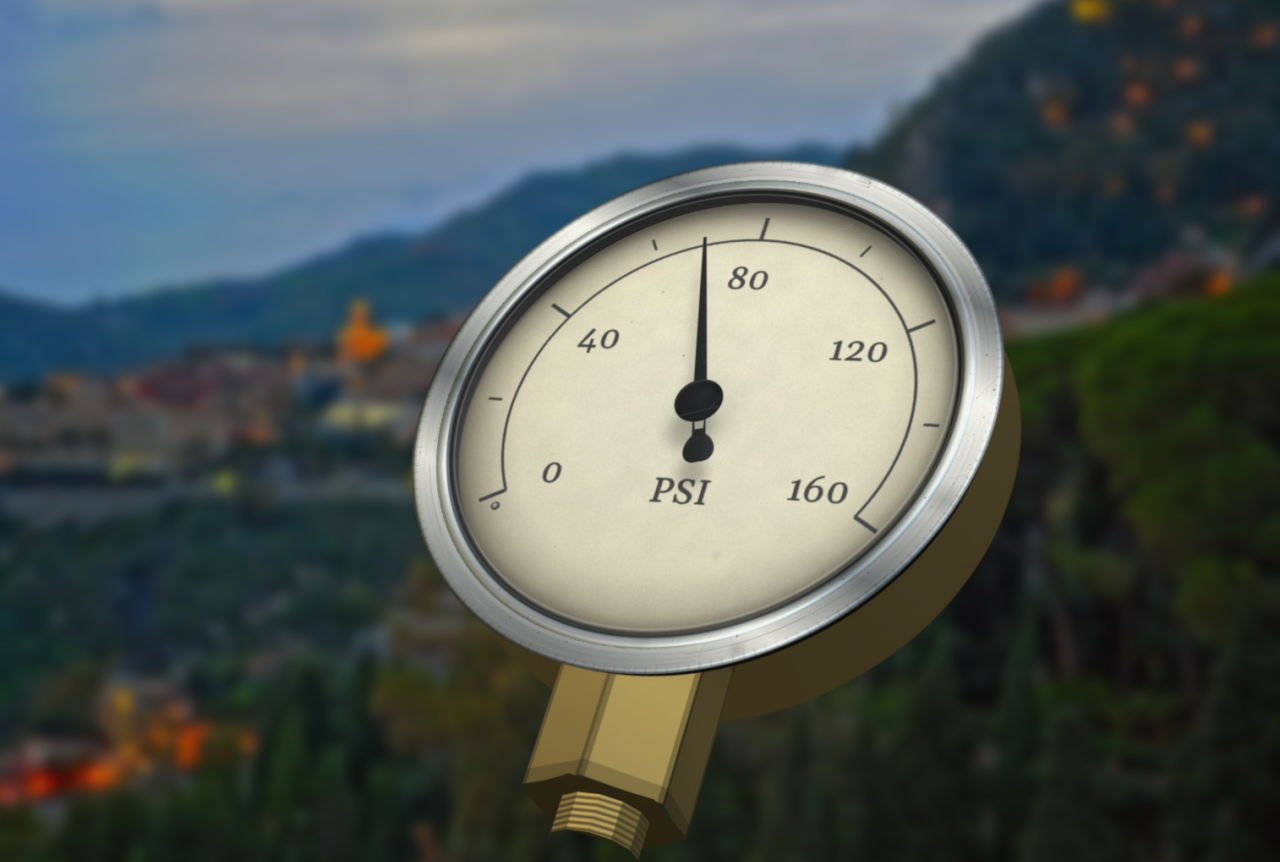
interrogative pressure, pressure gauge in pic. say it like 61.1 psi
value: 70 psi
